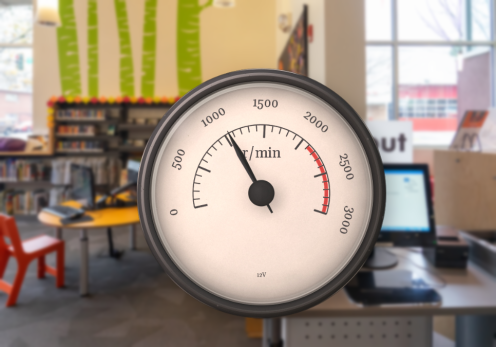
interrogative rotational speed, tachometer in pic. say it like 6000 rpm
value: 1050 rpm
